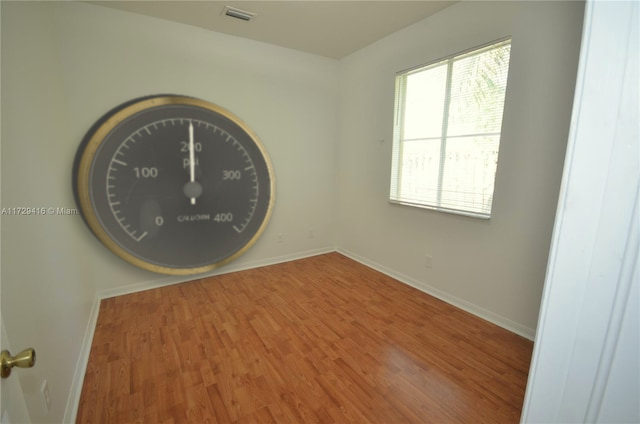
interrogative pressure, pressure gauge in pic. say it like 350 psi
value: 200 psi
